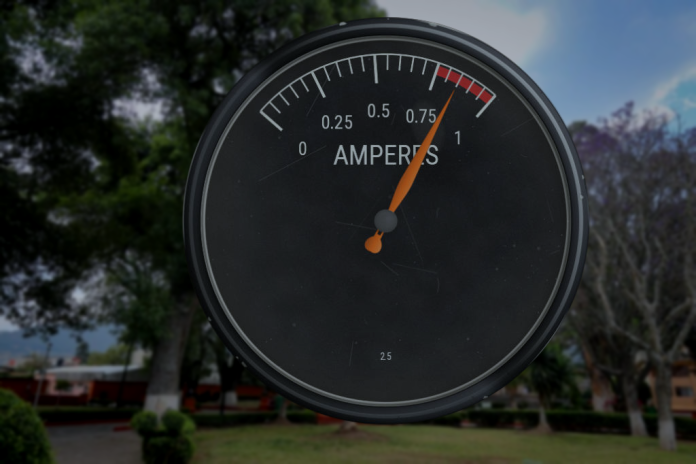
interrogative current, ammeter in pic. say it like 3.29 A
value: 0.85 A
